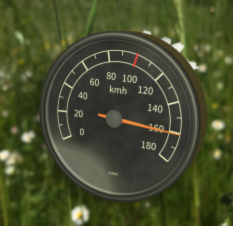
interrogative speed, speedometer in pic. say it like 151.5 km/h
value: 160 km/h
